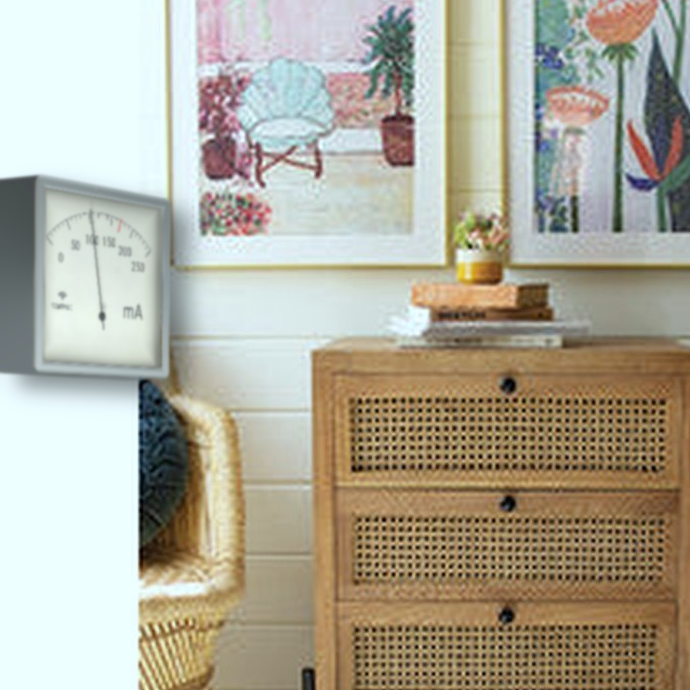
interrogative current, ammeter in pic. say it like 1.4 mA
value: 100 mA
